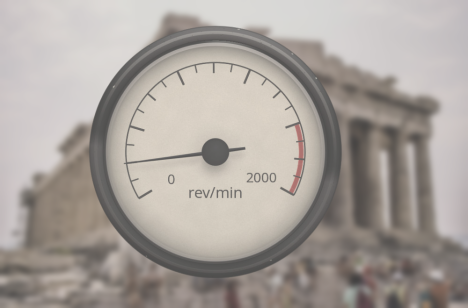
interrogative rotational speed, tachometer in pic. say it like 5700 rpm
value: 200 rpm
